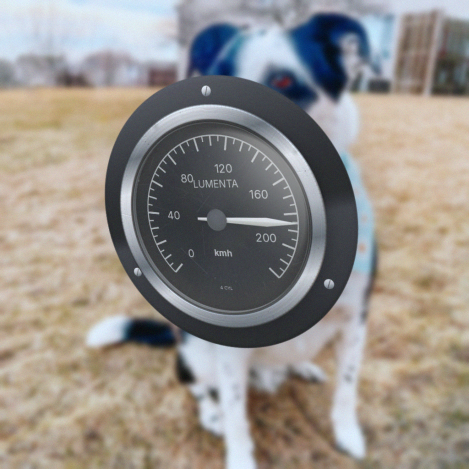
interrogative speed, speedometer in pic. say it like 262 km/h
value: 185 km/h
